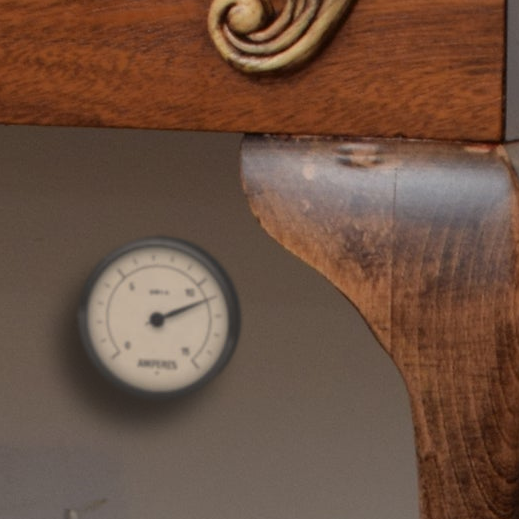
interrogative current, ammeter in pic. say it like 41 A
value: 11 A
